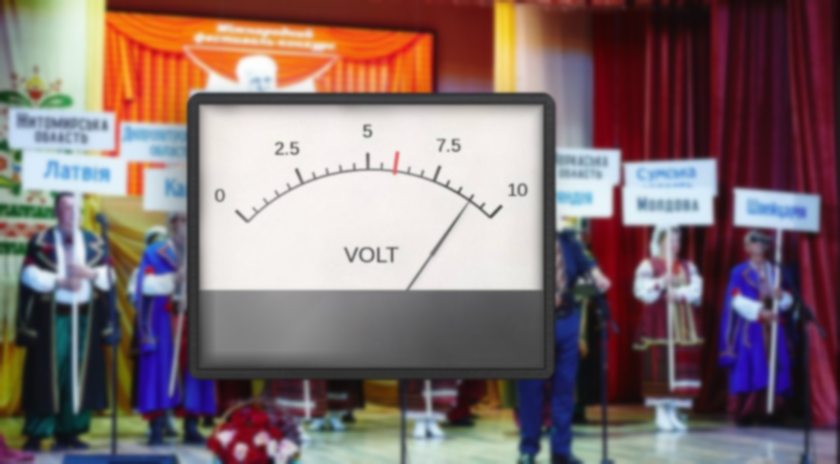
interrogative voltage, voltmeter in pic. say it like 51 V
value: 9 V
